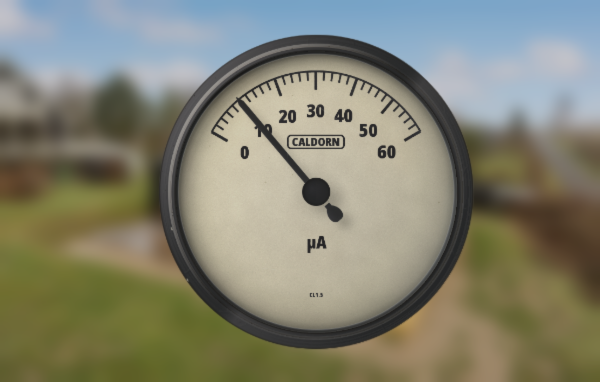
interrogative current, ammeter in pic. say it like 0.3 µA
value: 10 µA
